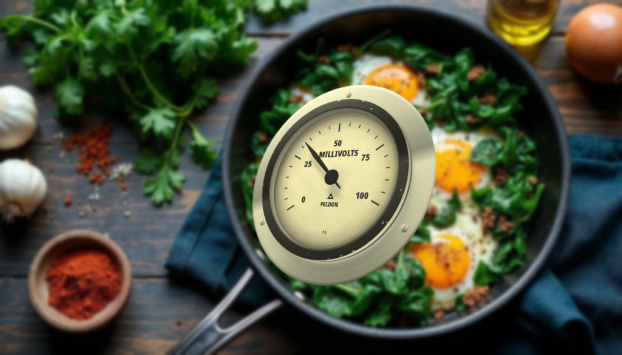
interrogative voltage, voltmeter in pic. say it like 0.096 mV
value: 32.5 mV
